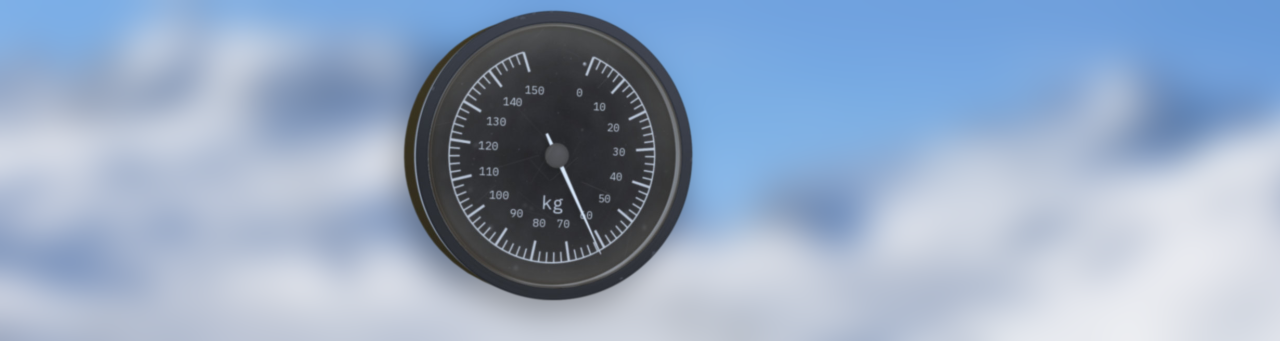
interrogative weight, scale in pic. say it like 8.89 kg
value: 62 kg
